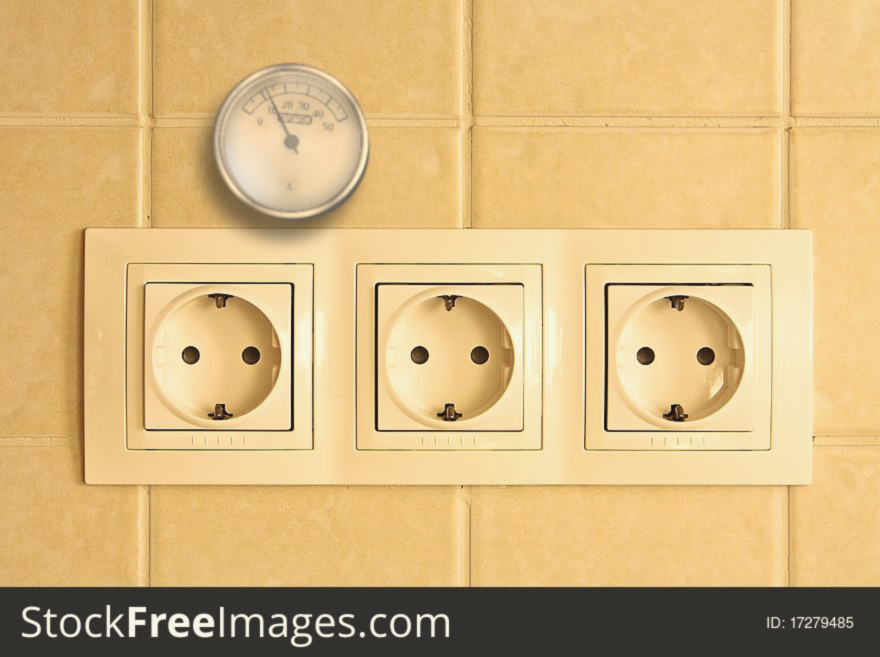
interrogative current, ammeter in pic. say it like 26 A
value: 12.5 A
